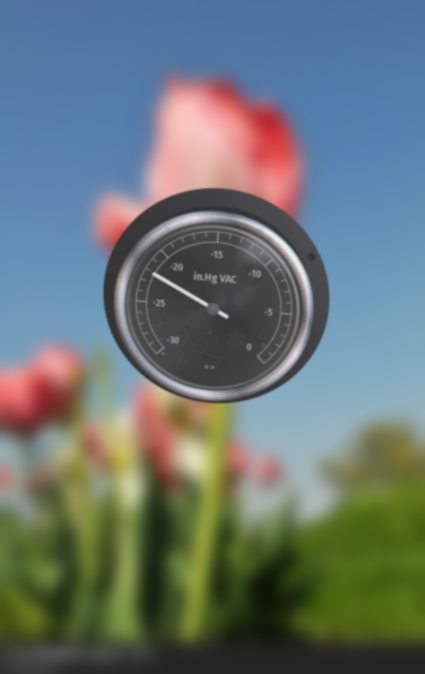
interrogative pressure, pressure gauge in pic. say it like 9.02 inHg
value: -22 inHg
